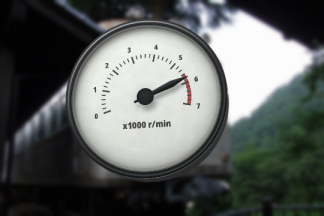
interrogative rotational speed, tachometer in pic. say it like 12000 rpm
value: 5800 rpm
